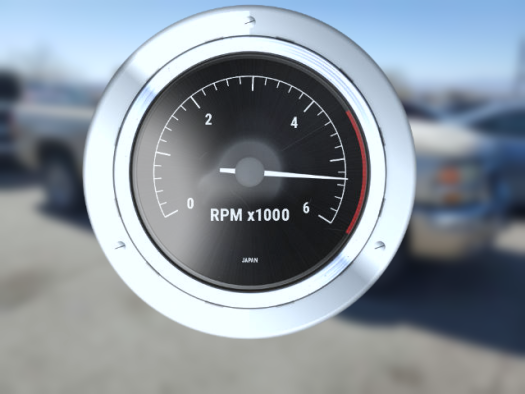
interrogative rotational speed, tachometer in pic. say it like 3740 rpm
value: 5300 rpm
